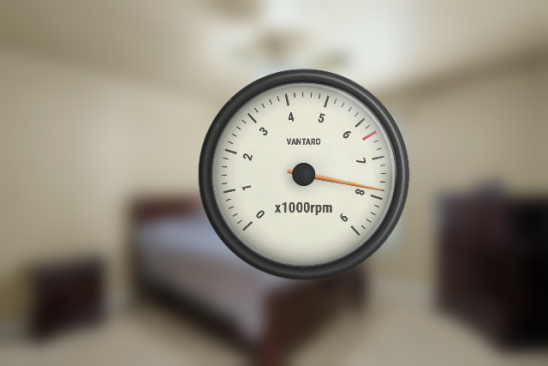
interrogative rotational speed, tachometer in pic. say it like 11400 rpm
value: 7800 rpm
